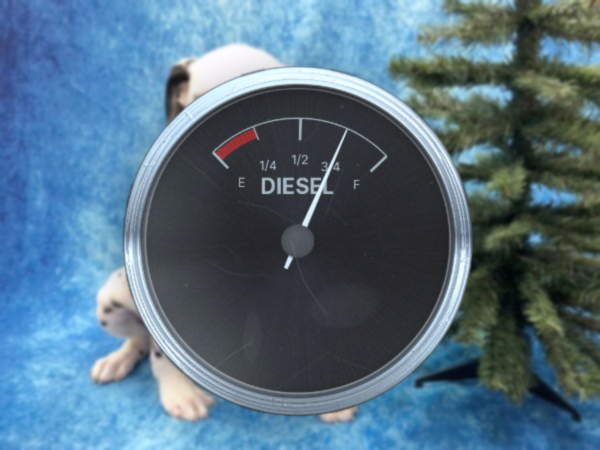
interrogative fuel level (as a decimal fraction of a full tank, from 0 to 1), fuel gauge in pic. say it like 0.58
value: 0.75
